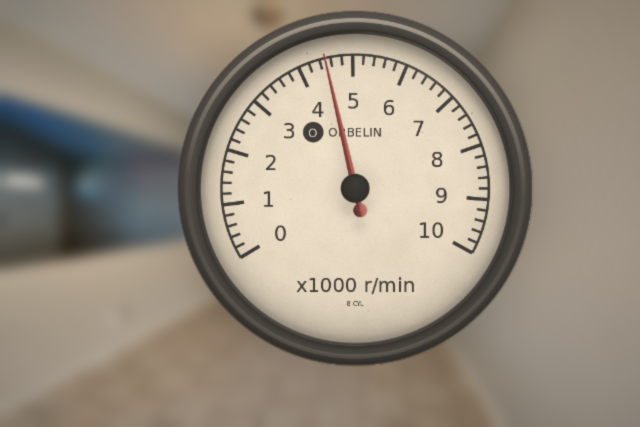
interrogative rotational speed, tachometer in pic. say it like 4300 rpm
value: 4500 rpm
